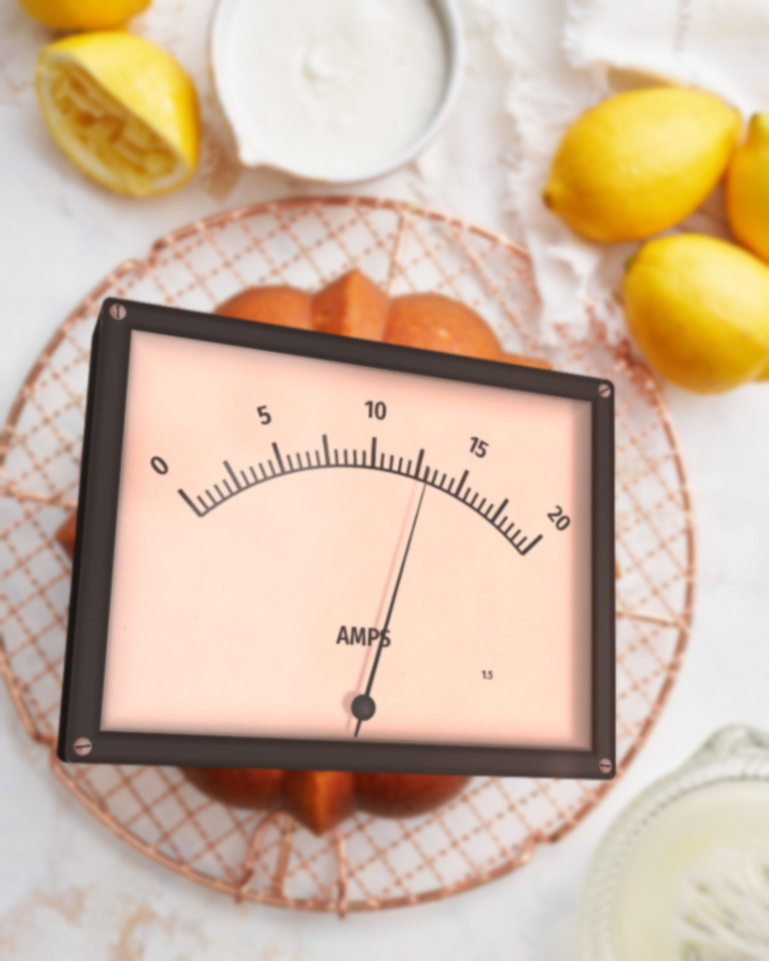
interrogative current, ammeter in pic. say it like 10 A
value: 13 A
